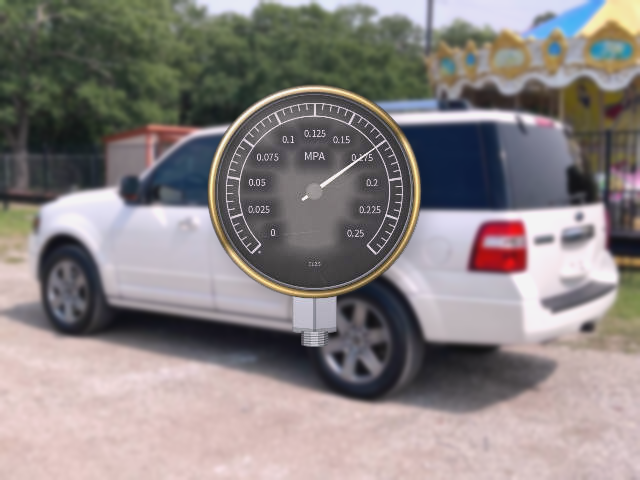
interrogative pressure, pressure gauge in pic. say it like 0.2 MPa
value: 0.175 MPa
